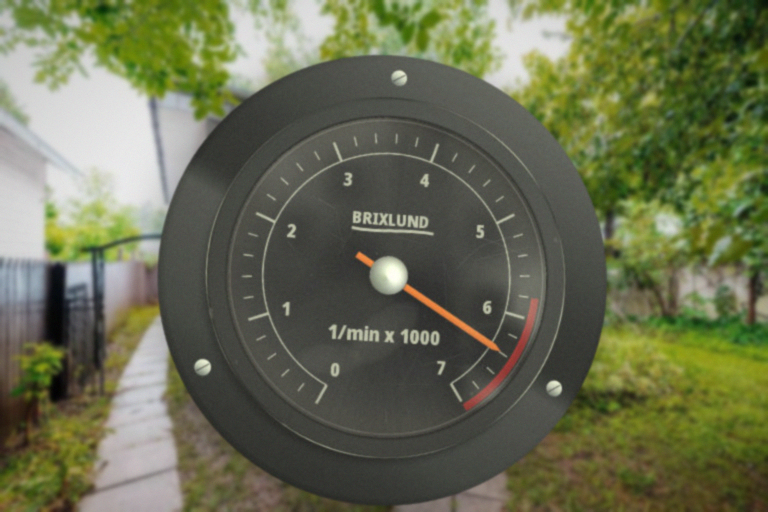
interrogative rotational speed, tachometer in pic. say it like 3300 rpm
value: 6400 rpm
